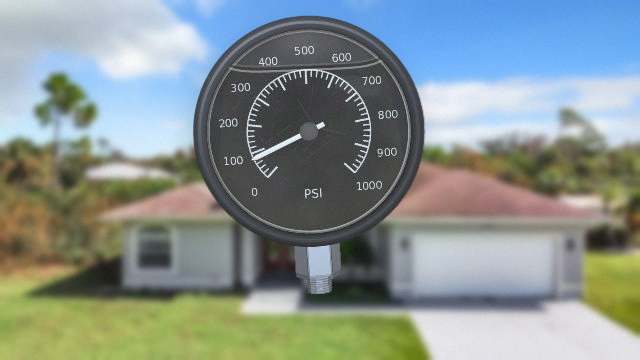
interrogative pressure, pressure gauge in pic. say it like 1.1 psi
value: 80 psi
